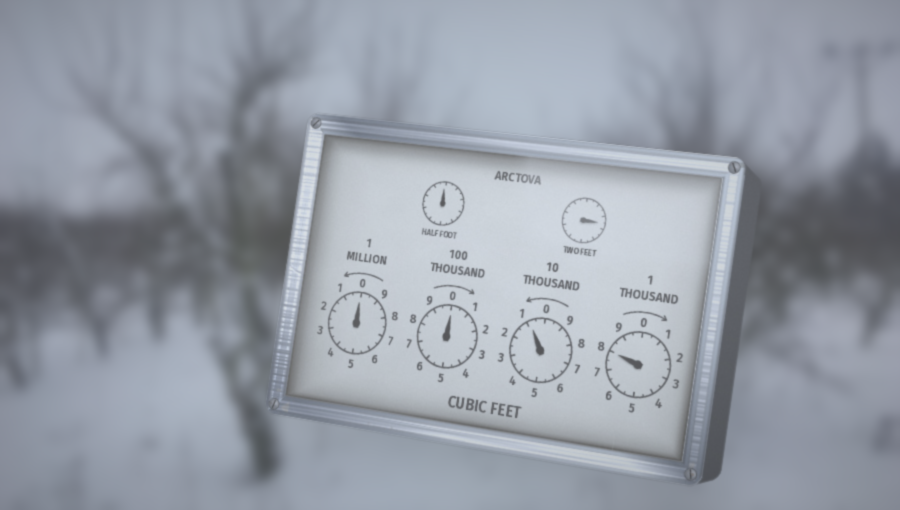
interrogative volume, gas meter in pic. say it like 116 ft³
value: 800 ft³
